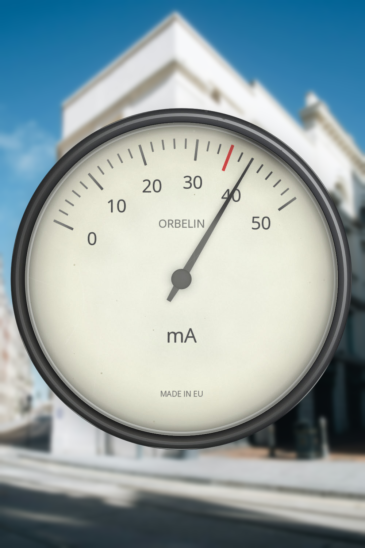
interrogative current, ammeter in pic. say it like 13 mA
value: 40 mA
